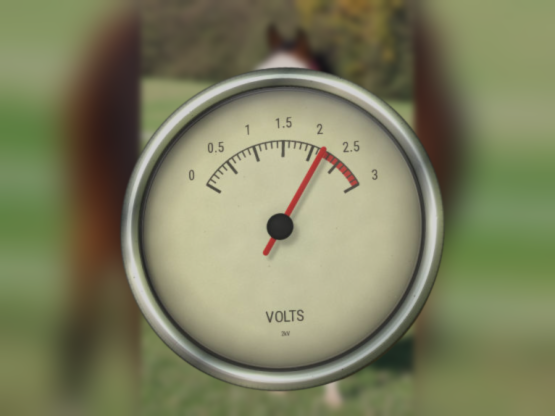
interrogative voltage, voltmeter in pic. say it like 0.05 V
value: 2.2 V
